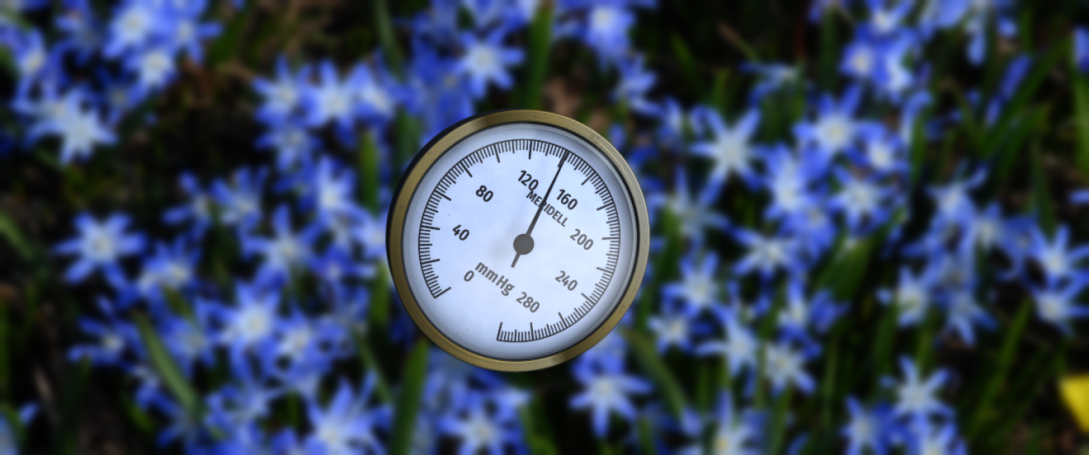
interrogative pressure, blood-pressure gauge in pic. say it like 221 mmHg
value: 140 mmHg
